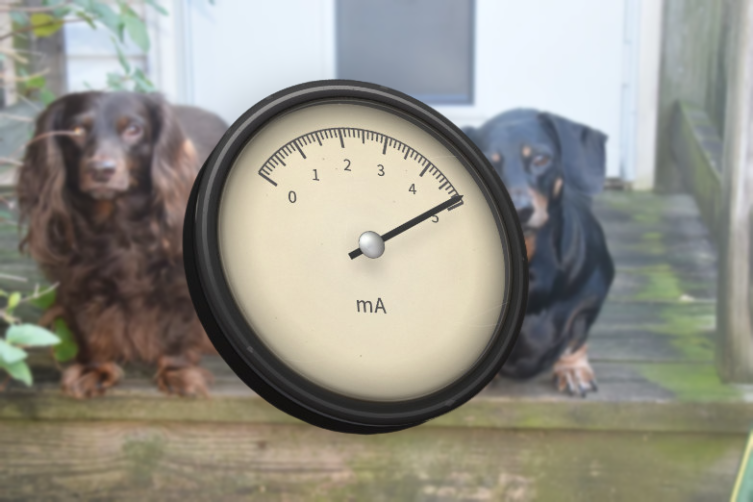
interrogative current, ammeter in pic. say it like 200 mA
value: 4.9 mA
